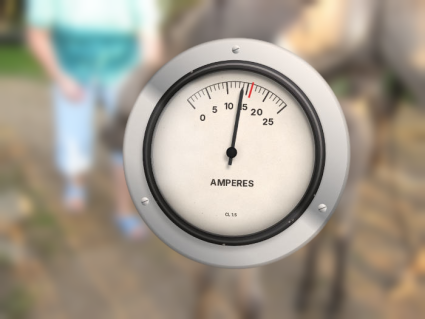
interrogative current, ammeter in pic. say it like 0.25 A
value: 14 A
